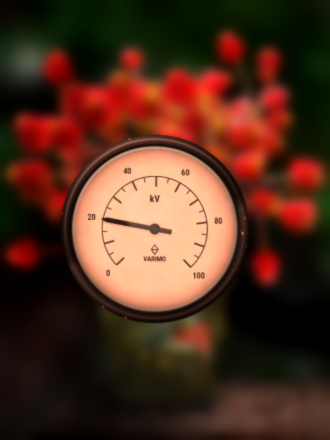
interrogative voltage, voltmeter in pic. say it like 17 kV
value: 20 kV
